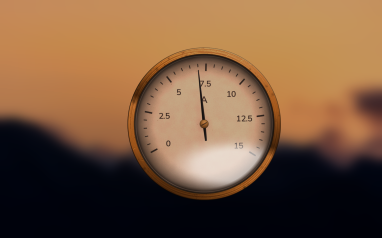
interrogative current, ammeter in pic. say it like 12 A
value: 7 A
